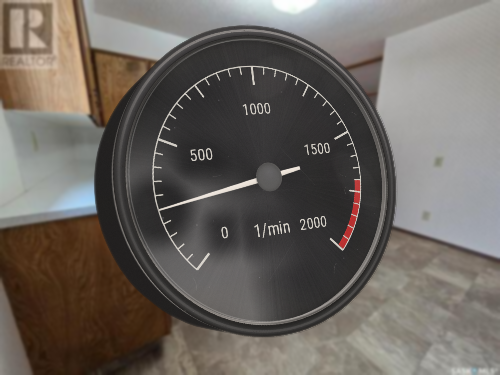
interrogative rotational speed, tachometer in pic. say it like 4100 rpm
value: 250 rpm
